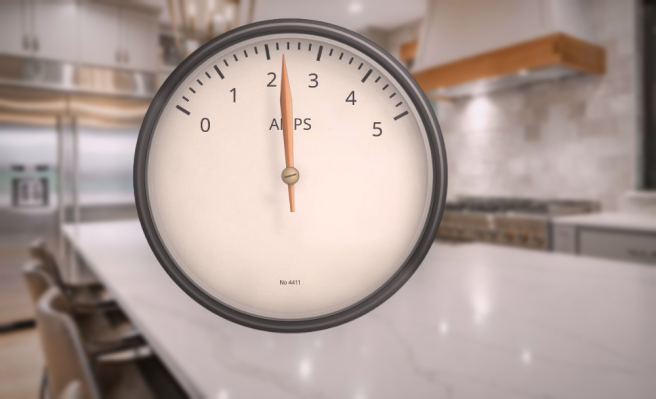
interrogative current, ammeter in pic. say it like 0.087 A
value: 2.3 A
